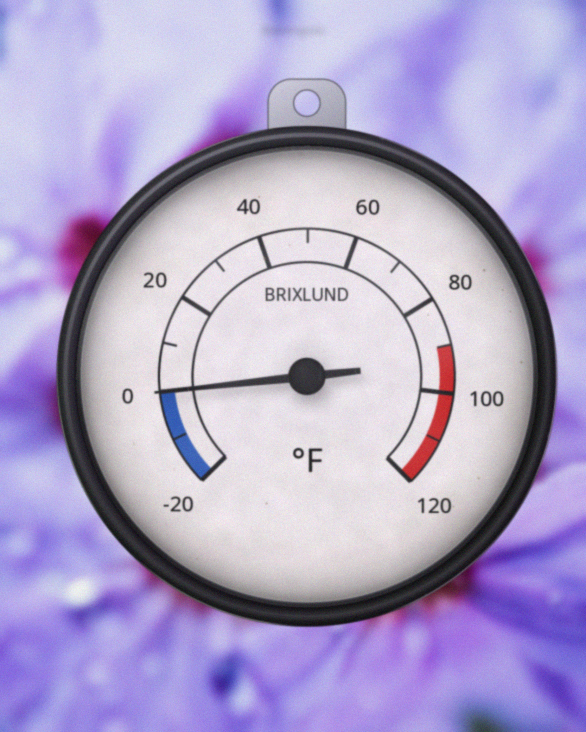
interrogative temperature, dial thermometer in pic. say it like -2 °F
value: 0 °F
